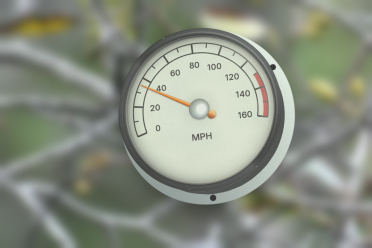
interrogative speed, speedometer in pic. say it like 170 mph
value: 35 mph
